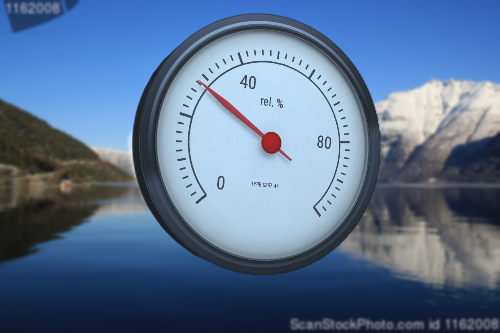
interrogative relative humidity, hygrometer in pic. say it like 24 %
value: 28 %
